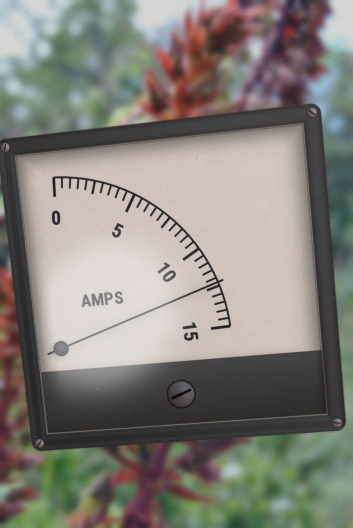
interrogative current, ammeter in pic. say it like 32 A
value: 12.25 A
